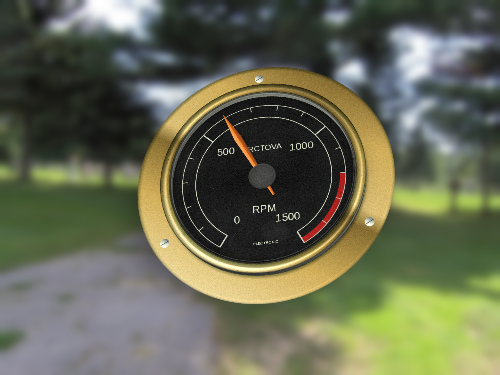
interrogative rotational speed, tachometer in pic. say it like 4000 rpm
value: 600 rpm
